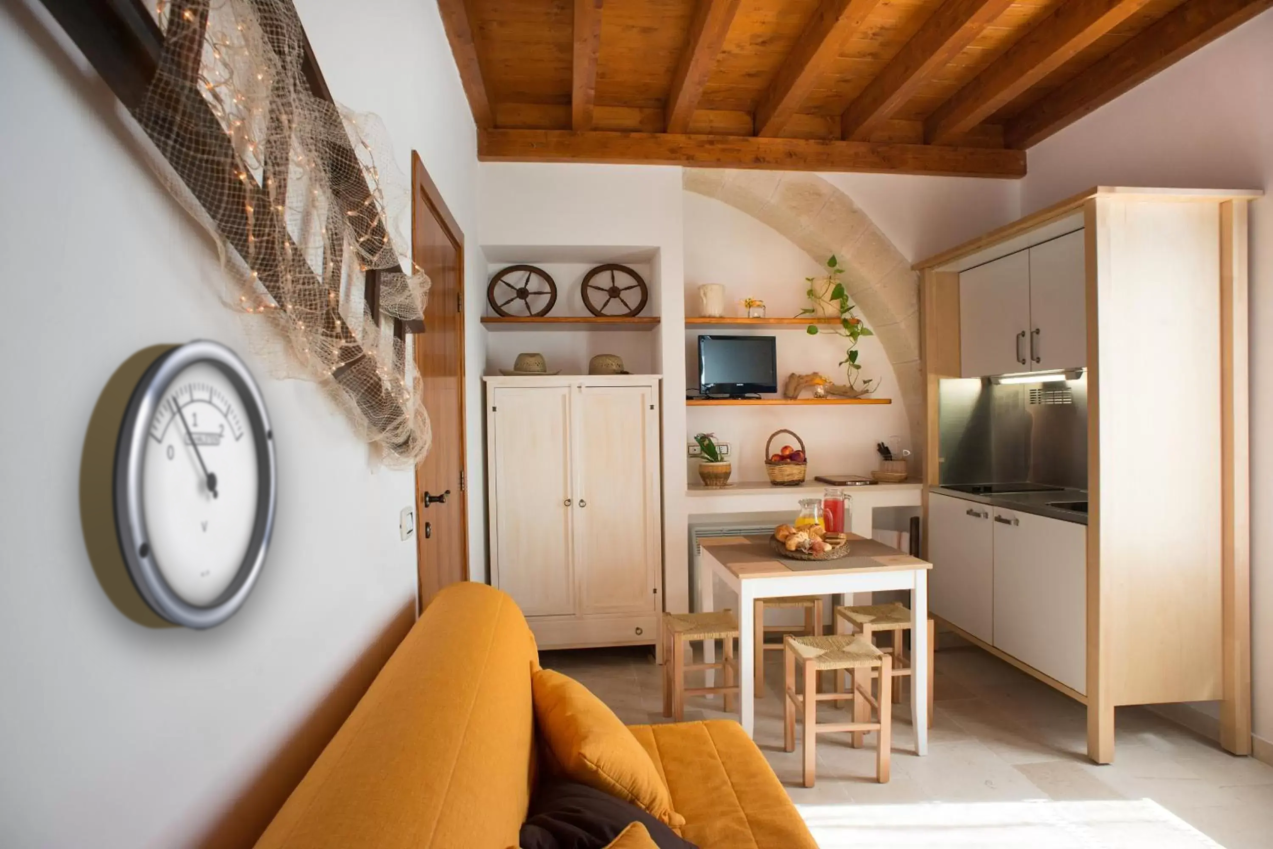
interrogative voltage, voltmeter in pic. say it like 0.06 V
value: 0.5 V
